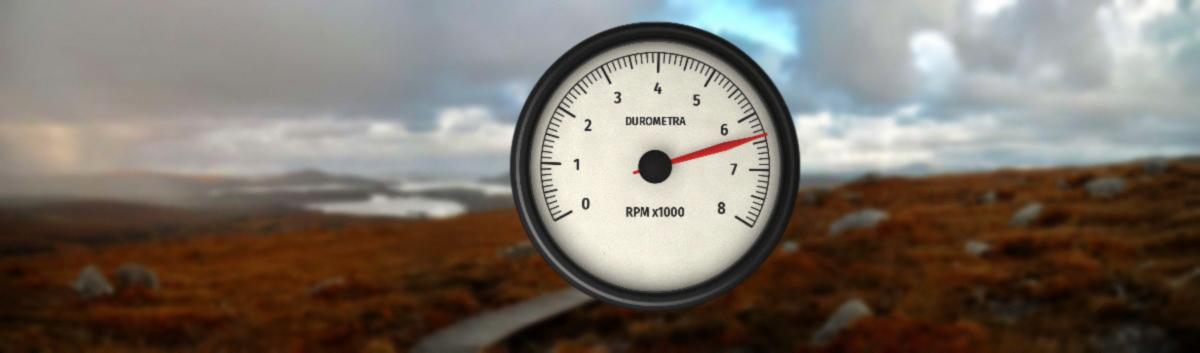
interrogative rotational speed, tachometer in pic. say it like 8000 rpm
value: 6400 rpm
